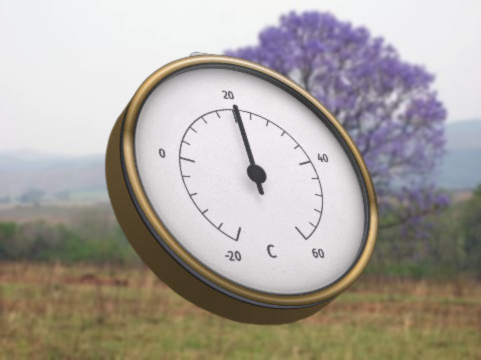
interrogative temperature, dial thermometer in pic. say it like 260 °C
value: 20 °C
